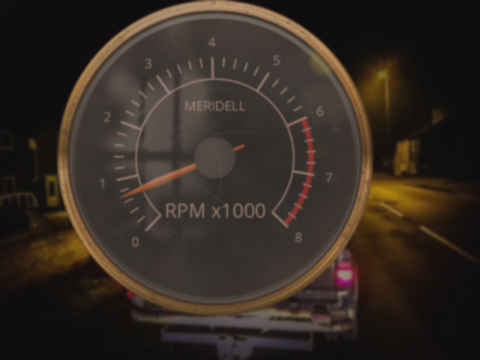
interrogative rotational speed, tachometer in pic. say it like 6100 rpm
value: 700 rpm
